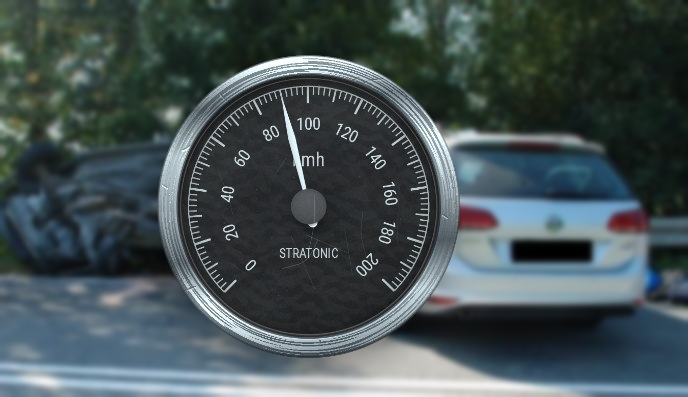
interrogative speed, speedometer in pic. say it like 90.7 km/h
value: 90 km/h
